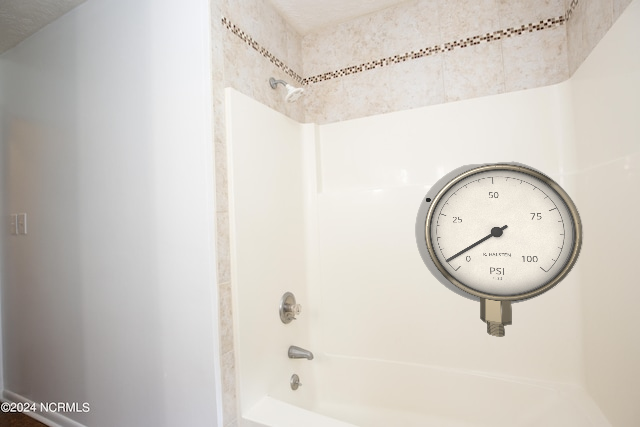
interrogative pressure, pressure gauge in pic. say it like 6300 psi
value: 5 psi
